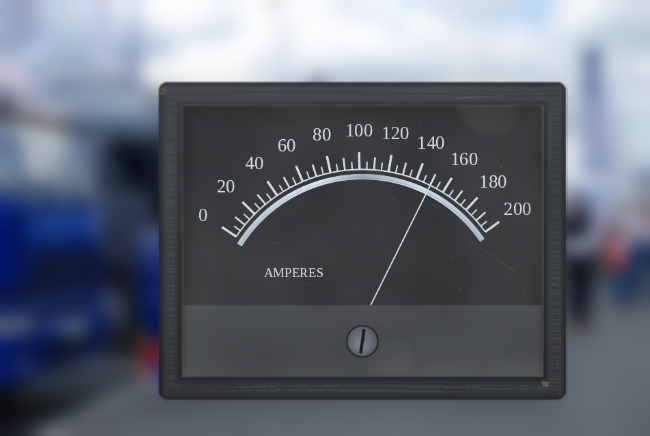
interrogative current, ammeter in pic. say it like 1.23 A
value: 150 A
